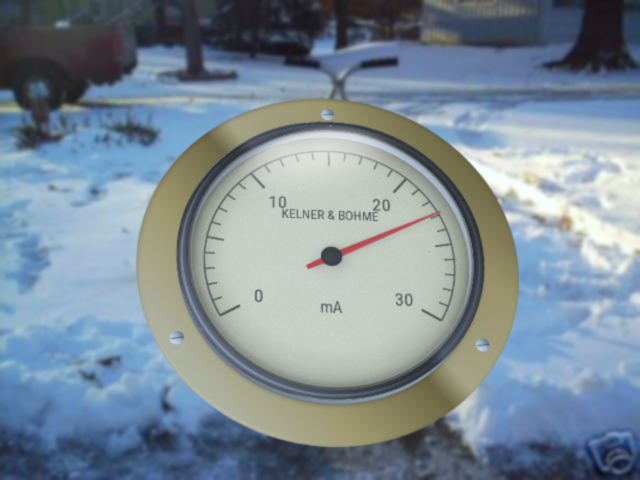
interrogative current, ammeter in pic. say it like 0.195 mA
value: 23 mA
